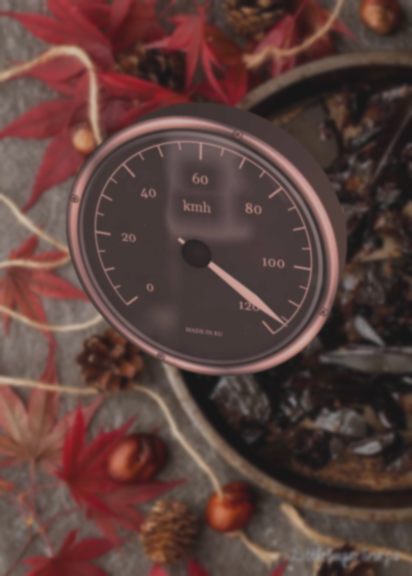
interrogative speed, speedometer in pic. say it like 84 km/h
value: 115 km/h
